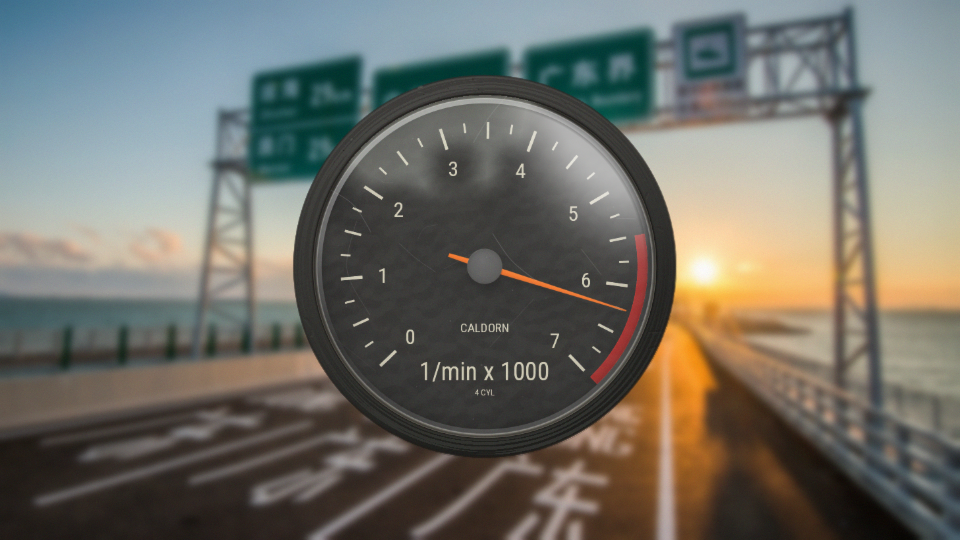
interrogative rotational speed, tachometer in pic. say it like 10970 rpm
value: 6250 rpm
